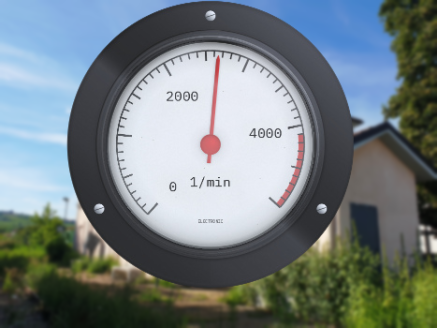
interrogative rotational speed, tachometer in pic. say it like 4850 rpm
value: 2650 rpm
